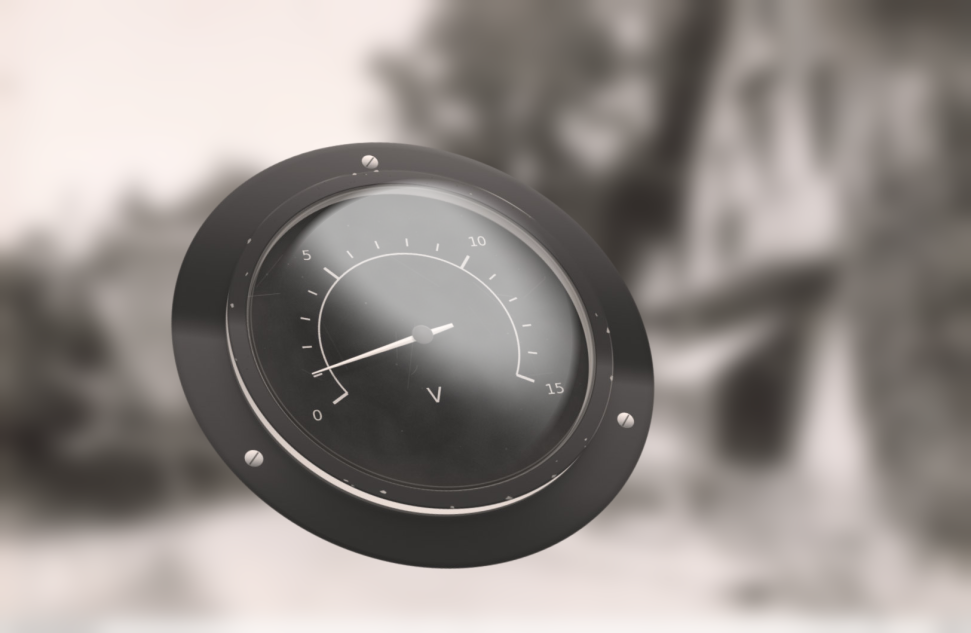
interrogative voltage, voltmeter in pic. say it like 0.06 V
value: 1 V
